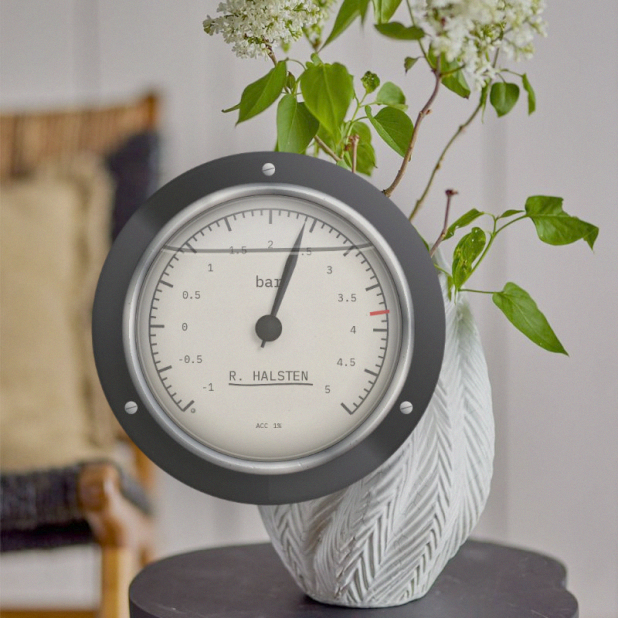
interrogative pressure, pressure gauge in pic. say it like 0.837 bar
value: 2.4 bar
